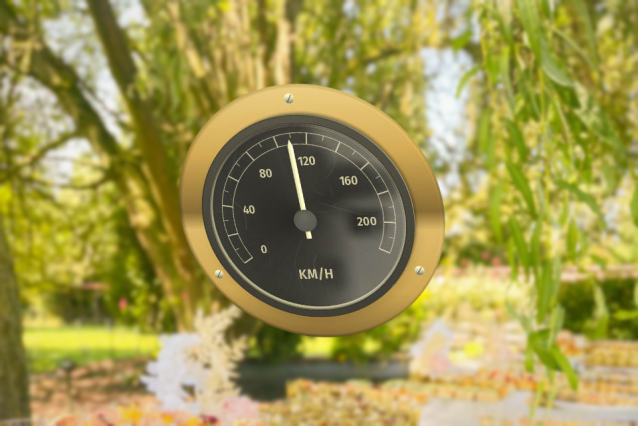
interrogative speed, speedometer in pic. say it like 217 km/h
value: 110 km/h
